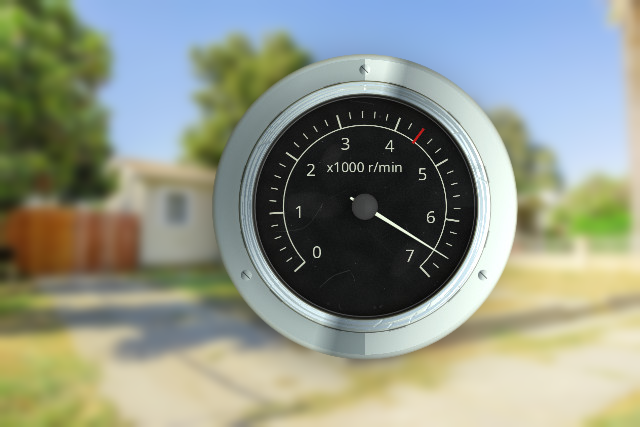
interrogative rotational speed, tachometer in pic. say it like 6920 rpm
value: 6600 rpm
